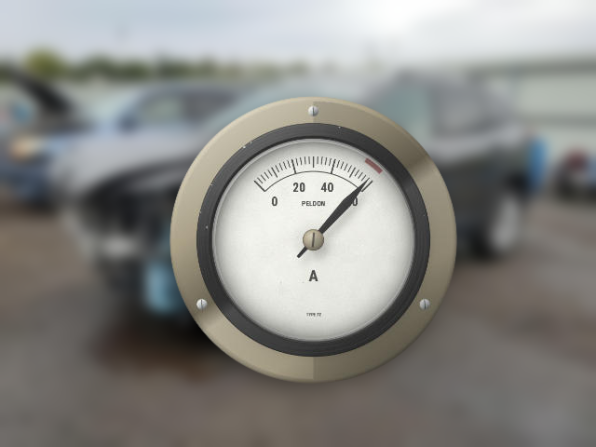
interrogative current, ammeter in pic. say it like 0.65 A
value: 58 A
